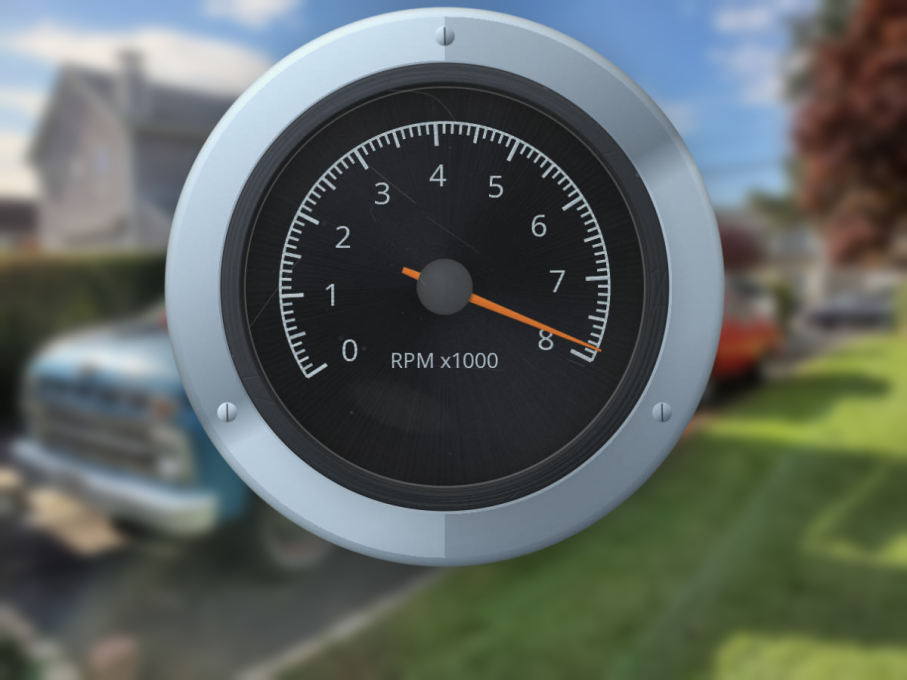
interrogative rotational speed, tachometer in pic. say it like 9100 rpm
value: 7850 rpm
